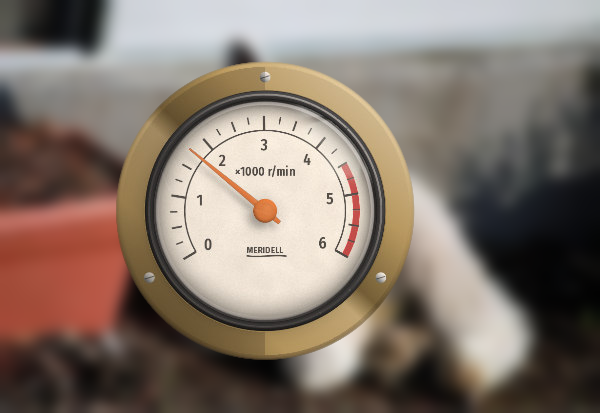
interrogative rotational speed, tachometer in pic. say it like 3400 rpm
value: 1750 rpm
